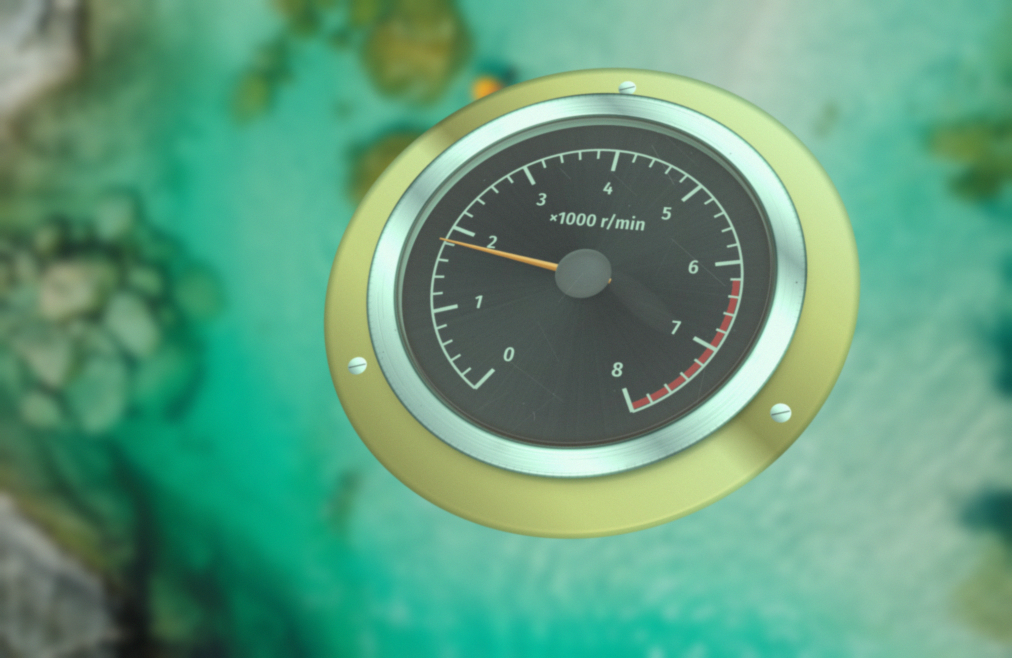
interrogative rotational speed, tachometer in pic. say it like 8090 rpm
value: 1800 rpm
